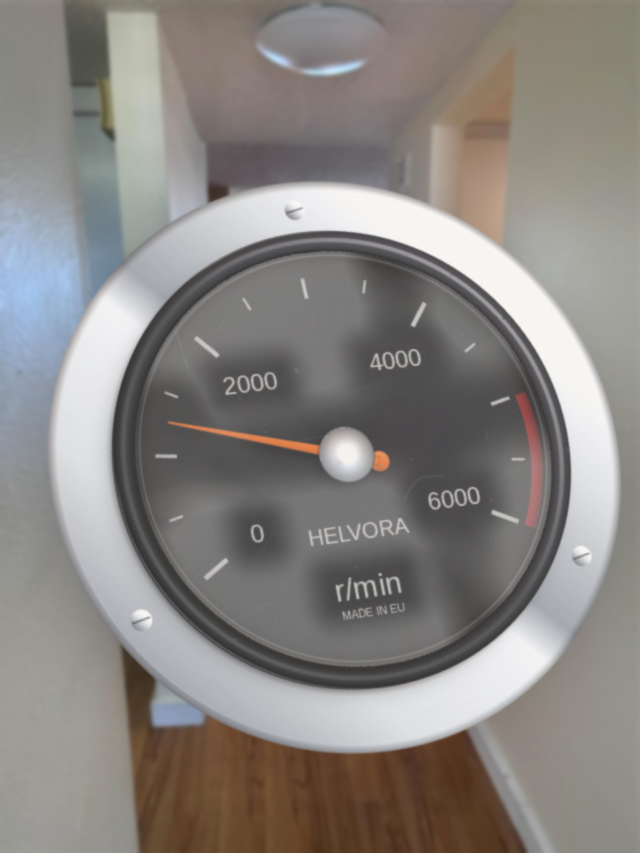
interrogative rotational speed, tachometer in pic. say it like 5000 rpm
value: 1250 rpm
